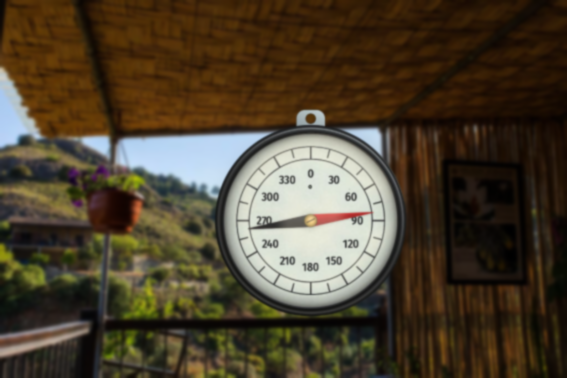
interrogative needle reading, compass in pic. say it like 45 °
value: 82.5 °
